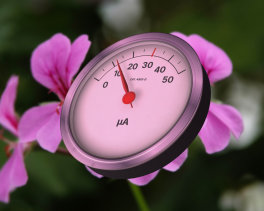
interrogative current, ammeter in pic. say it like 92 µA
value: 12.5 µA
